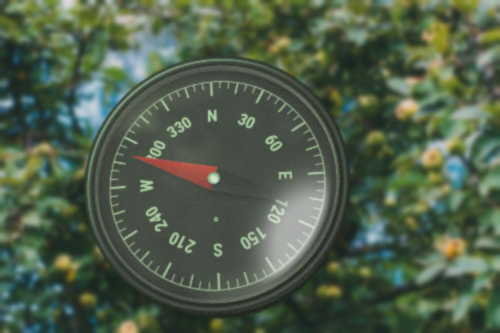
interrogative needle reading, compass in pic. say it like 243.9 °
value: 290 °
